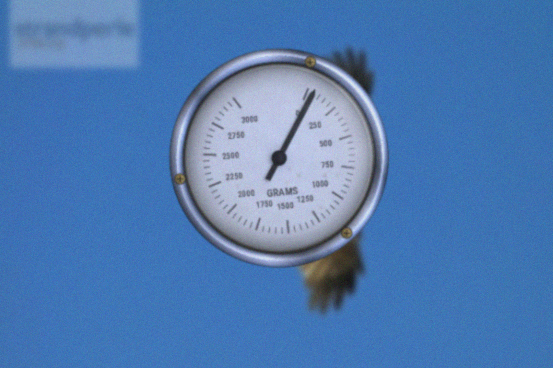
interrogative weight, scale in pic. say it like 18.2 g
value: 50 g
